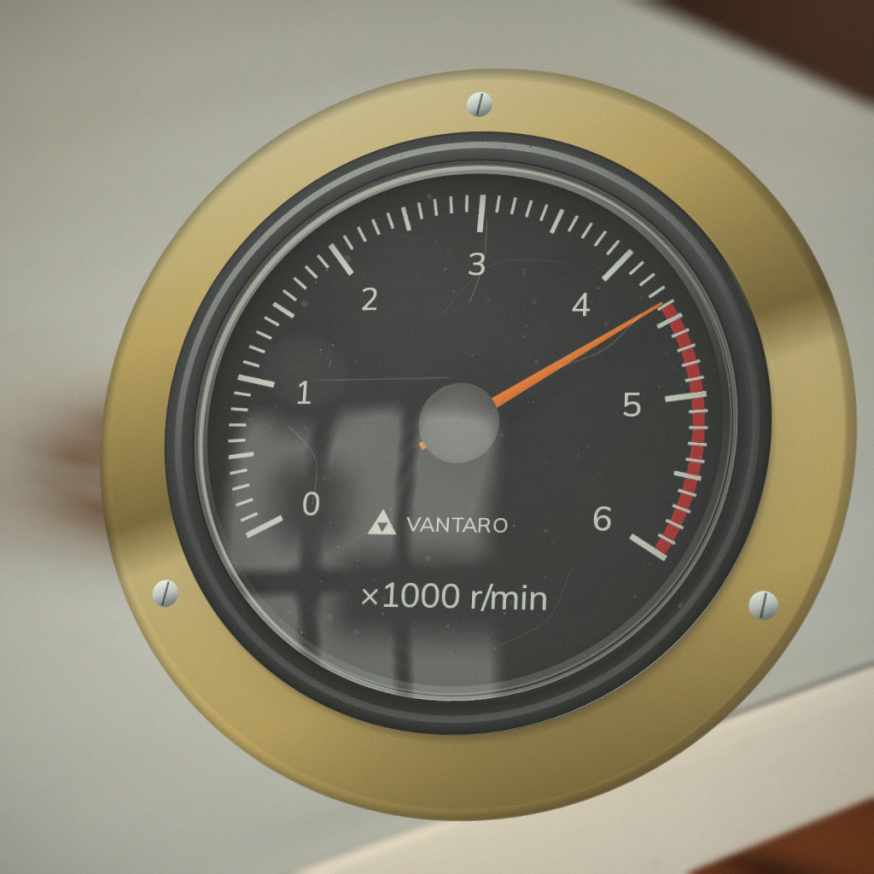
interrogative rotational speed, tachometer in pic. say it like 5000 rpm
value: 4400 rpm
